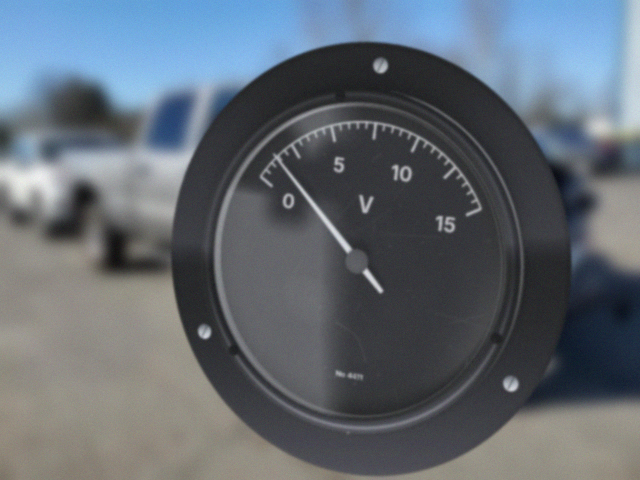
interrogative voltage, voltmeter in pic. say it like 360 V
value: 1.5 V
